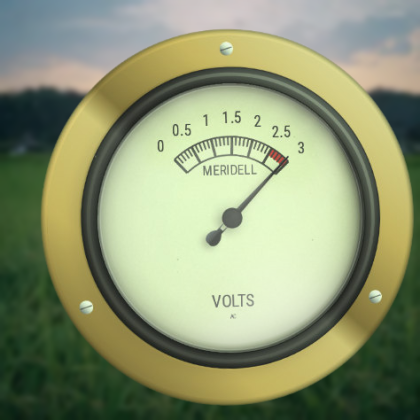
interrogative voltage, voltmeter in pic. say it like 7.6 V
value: 2.9 V
